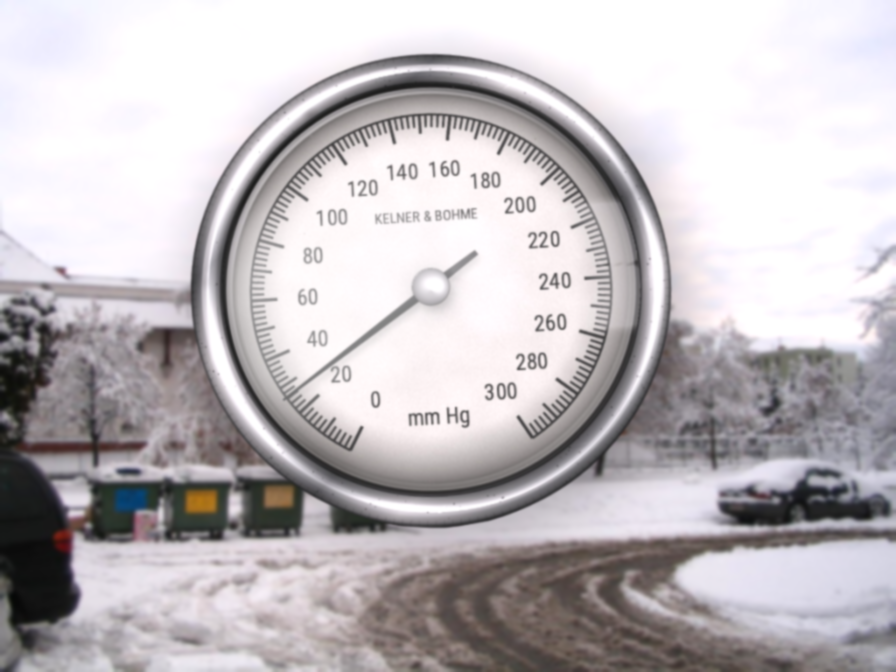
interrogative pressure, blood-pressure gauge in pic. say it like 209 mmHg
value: 26 mmHg
